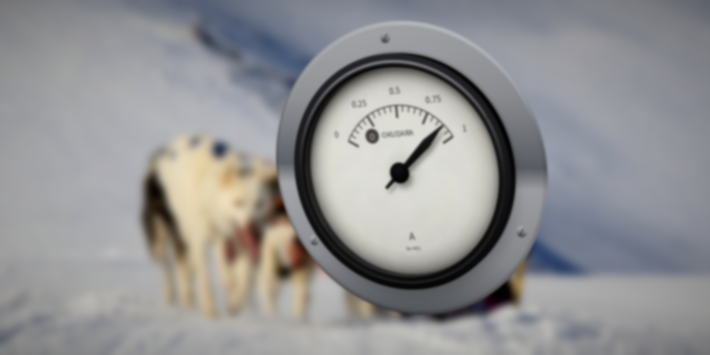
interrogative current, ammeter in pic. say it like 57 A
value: 0.9 A
